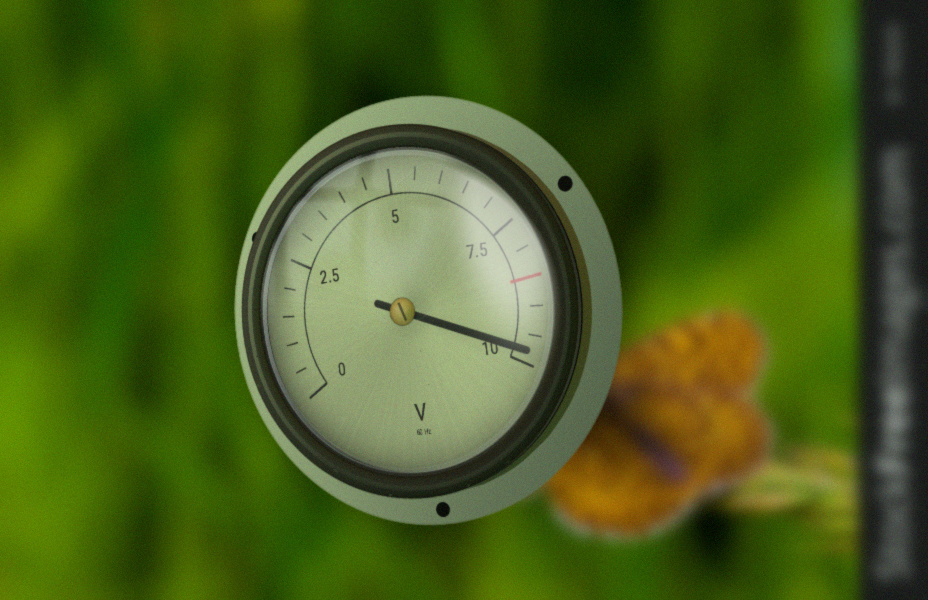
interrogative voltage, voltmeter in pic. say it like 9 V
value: 9.75 V
